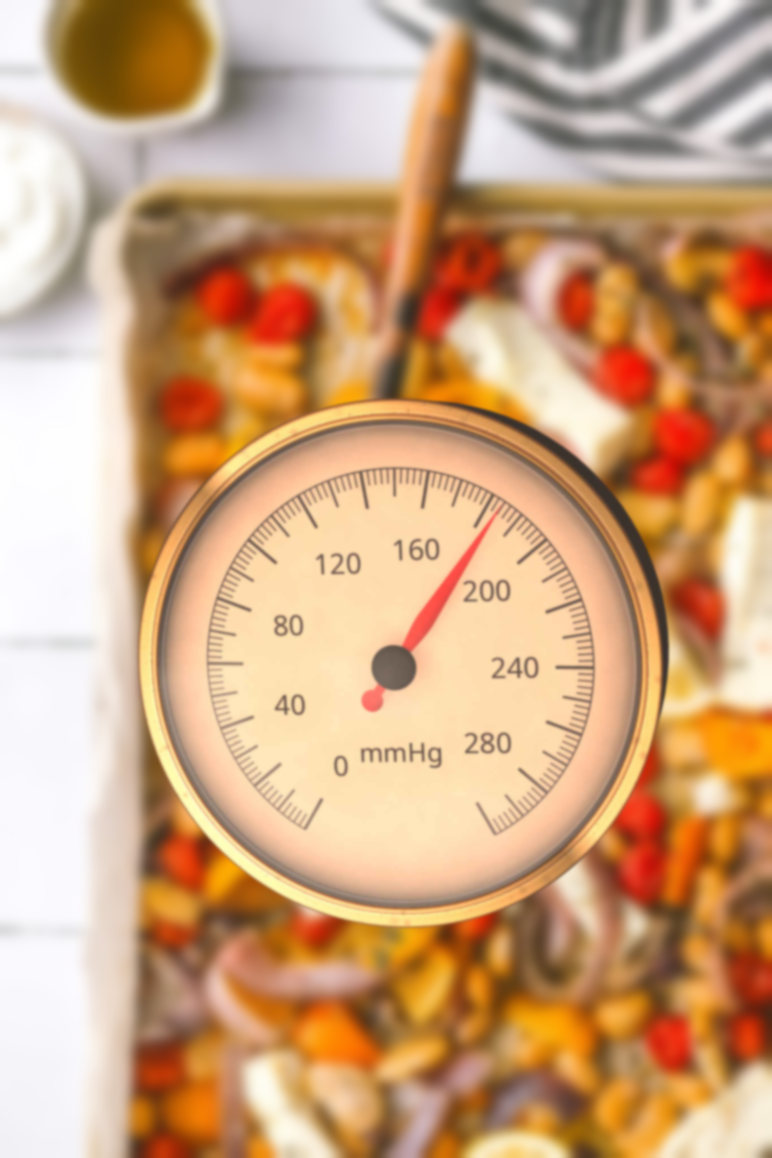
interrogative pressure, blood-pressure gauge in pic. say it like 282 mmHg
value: 184 mmHg
